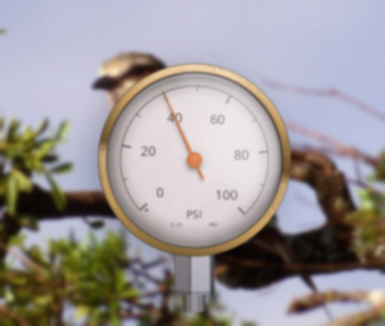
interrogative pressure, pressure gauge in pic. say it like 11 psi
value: 40 psi
